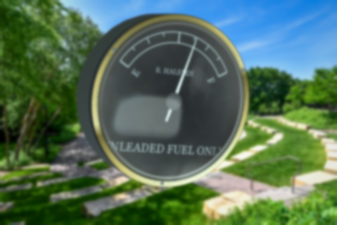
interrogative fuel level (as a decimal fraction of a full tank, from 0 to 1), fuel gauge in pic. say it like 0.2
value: 0.625
